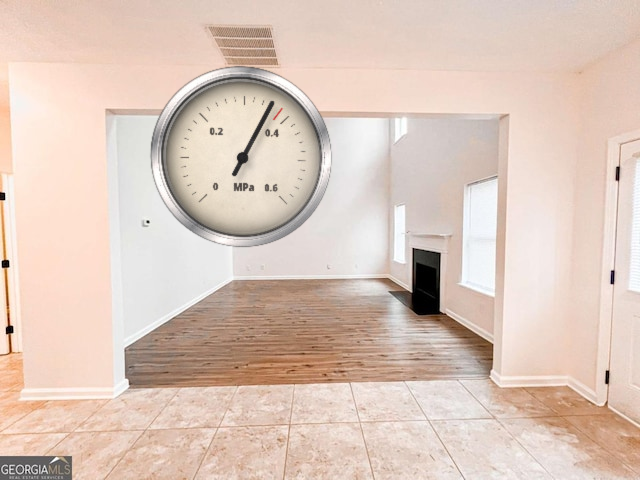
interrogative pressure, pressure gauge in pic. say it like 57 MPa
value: 0.36 MPa
